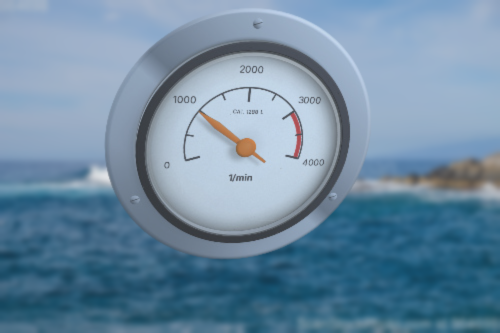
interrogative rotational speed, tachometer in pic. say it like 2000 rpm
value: 1000 rpm
